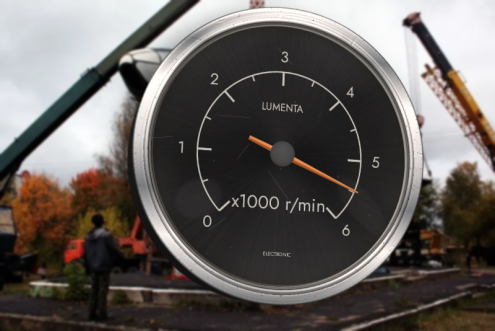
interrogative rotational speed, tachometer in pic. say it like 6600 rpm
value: 5500 rpm
